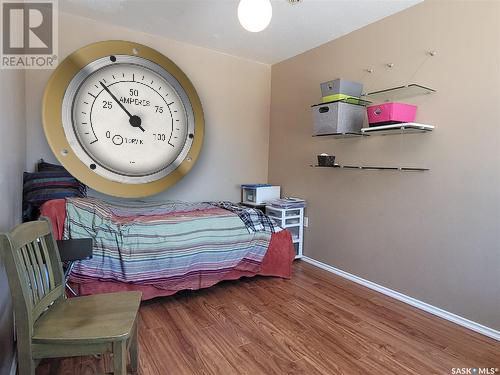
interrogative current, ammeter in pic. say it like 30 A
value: 32.5 A
